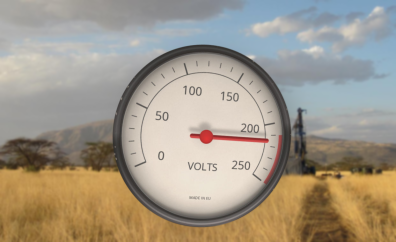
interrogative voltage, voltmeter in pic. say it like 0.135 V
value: 215 V
